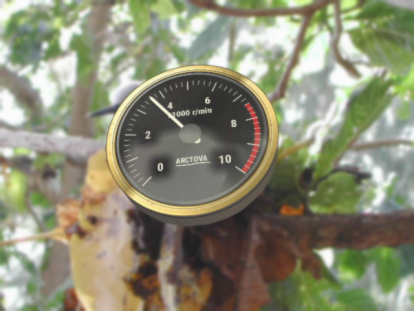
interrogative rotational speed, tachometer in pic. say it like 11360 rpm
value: 3600 rpm
